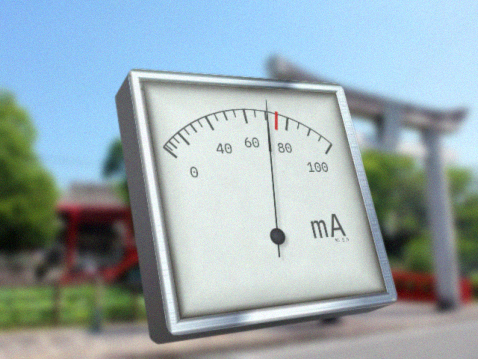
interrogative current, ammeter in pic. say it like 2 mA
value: 70 mA
